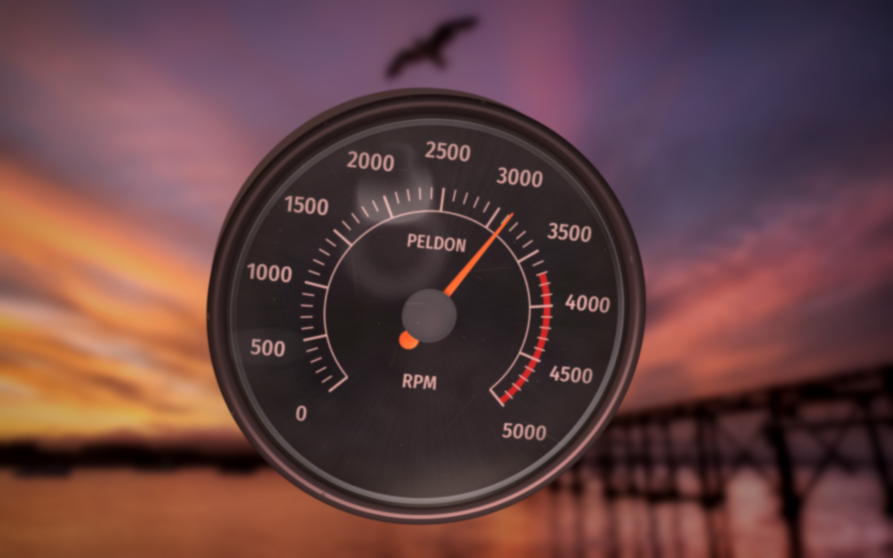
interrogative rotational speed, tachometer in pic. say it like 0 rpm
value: 3100 rpm
